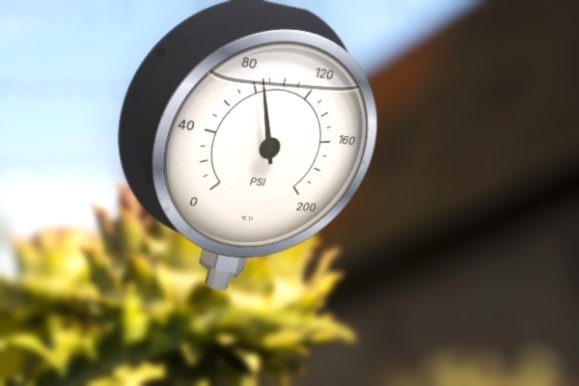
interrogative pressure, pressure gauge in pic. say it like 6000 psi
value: 85 psi
